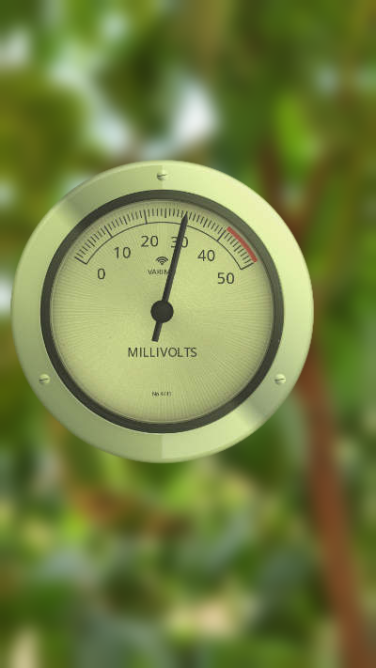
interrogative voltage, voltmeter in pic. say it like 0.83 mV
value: 30 mV
